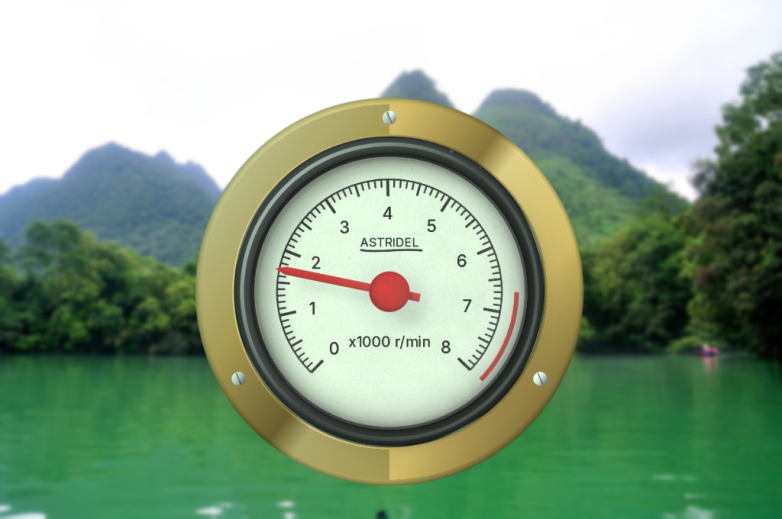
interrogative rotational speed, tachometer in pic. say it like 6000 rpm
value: 1700 rpm
